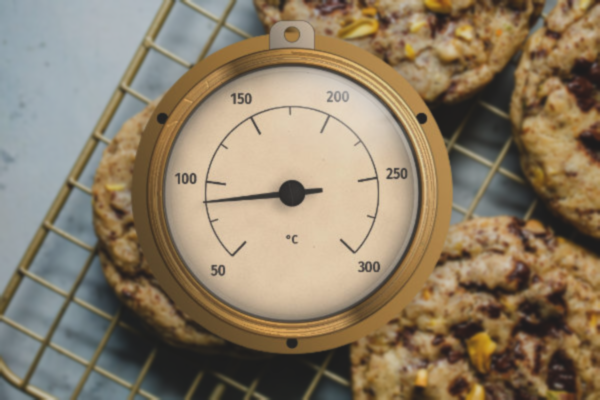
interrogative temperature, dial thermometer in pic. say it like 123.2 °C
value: 87.5 °C
